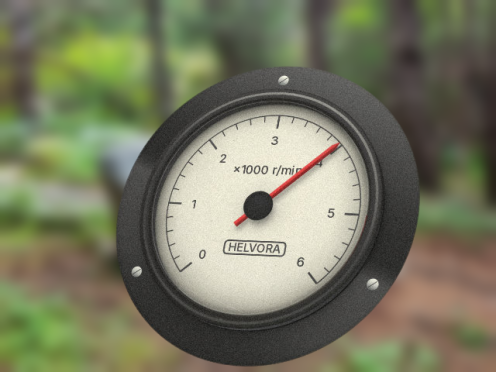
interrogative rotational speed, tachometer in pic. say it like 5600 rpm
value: 4000 rpm
